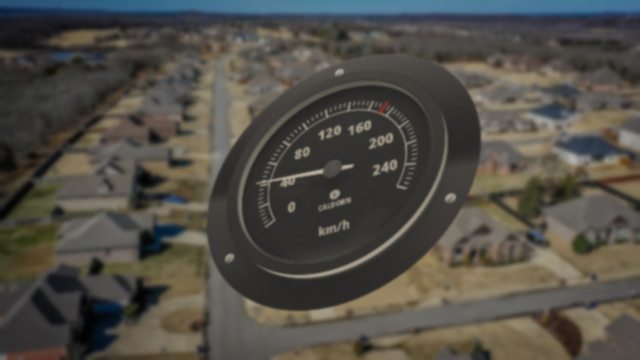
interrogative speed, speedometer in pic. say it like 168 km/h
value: 40 km/h
